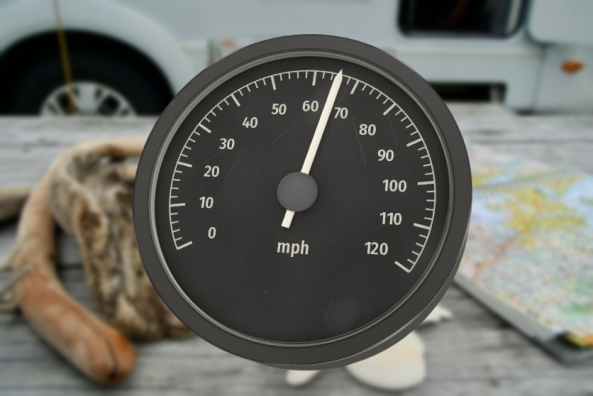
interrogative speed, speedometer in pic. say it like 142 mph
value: 66 mph
